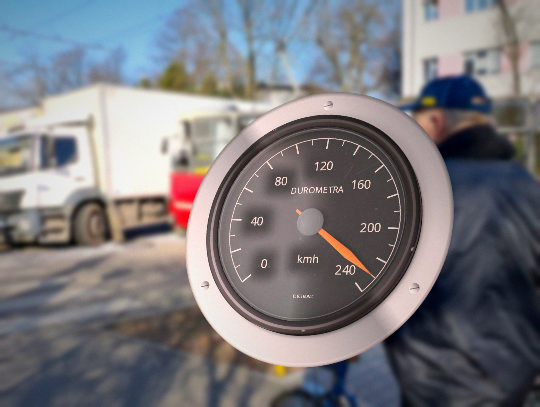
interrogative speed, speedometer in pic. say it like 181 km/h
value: 230 km/h
